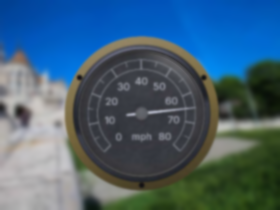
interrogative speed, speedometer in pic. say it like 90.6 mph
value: 65 mph
